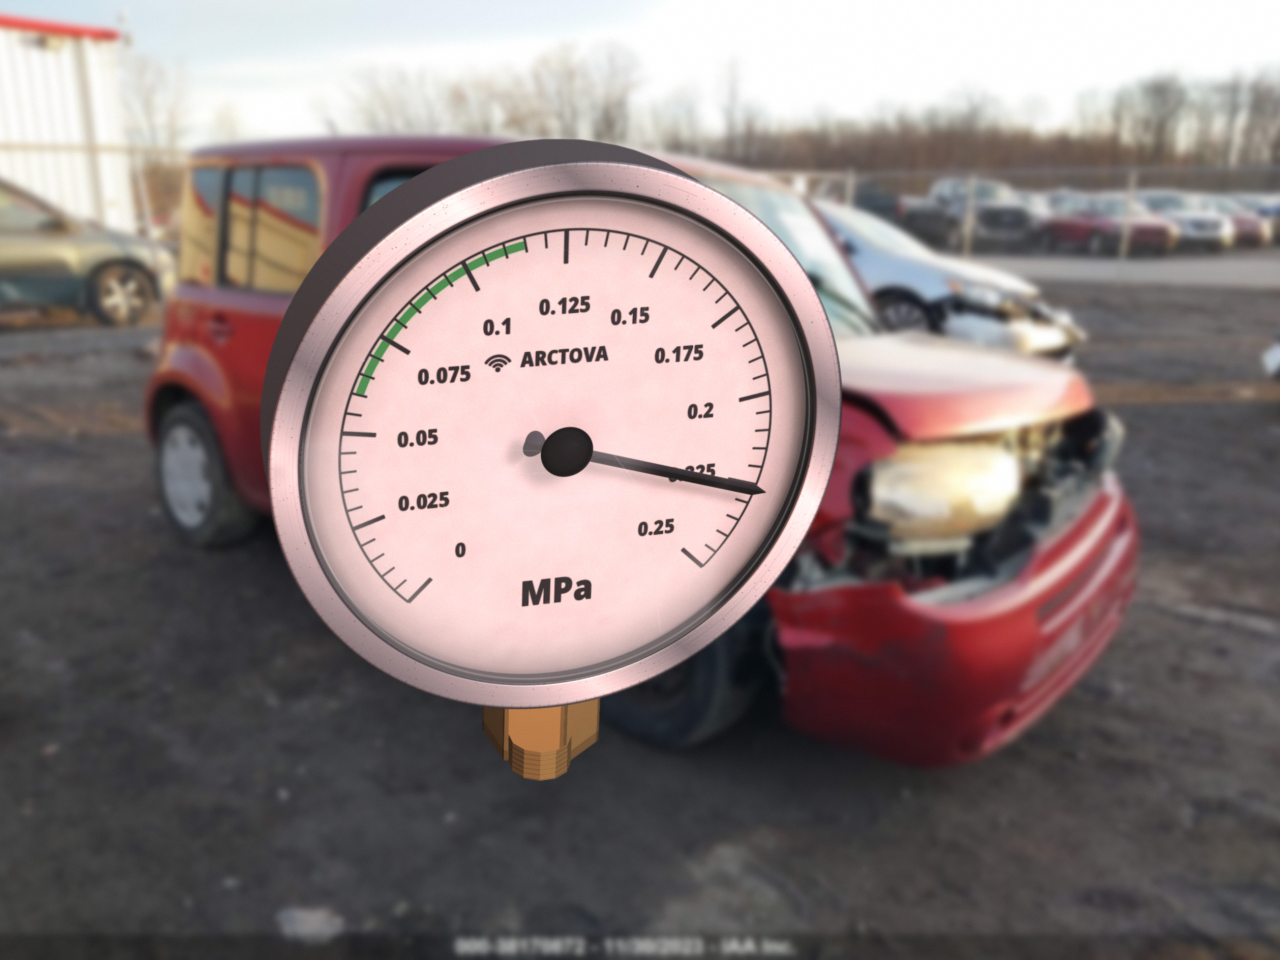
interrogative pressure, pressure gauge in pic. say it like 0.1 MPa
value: 0.225 MPa
